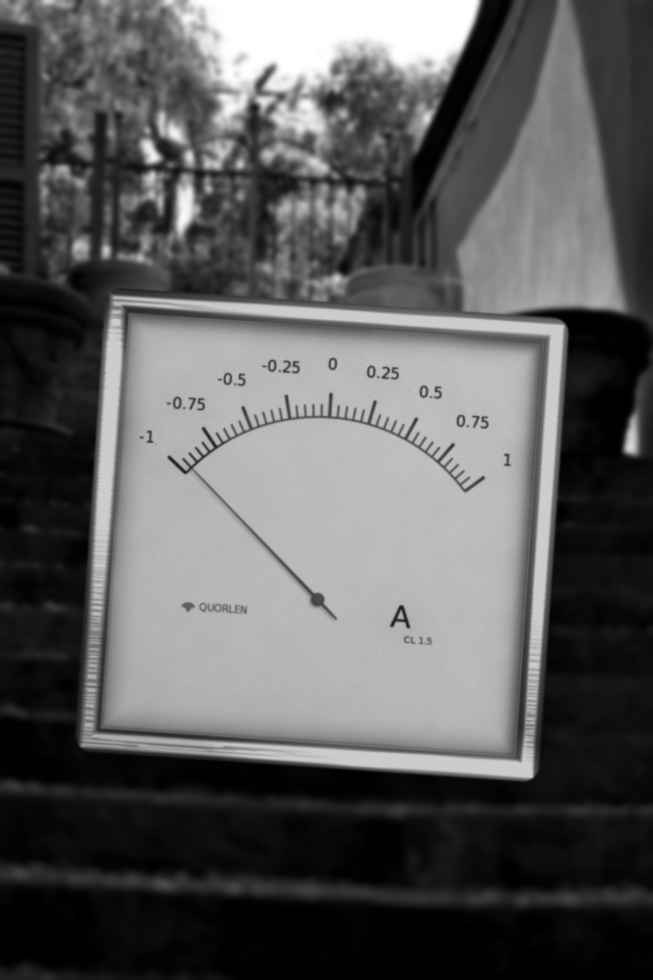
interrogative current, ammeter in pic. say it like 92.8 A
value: -0.95 A
